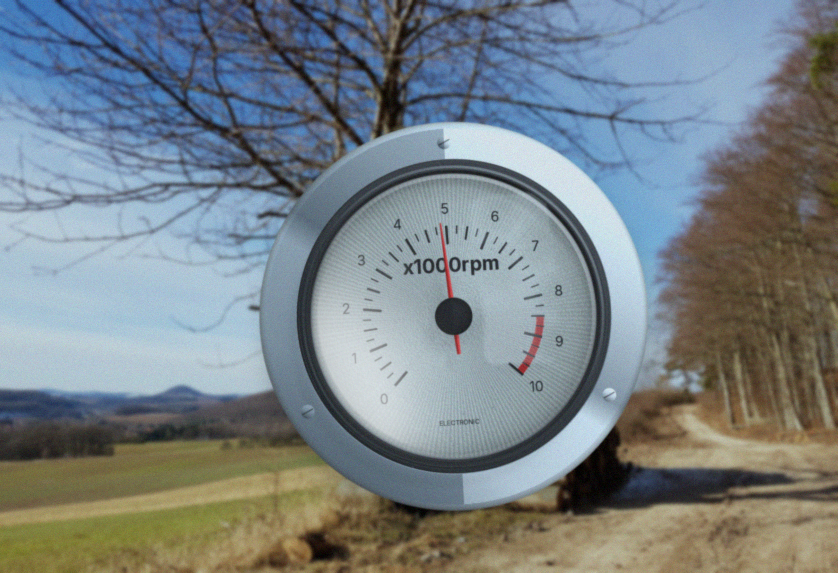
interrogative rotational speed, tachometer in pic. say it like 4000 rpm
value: 4875 rpm
